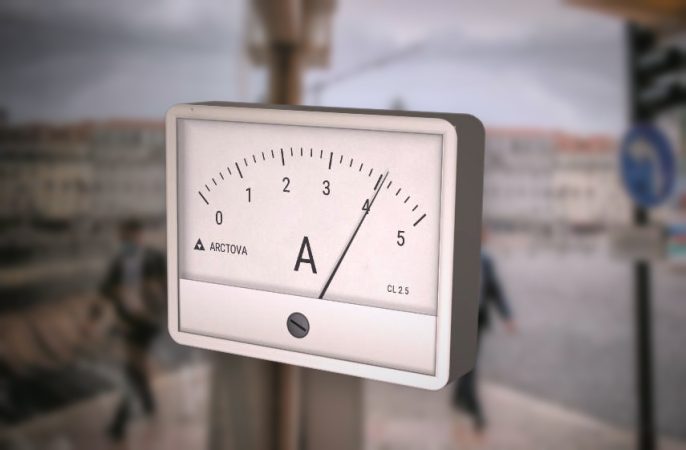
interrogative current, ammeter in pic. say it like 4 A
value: 4.1 A
